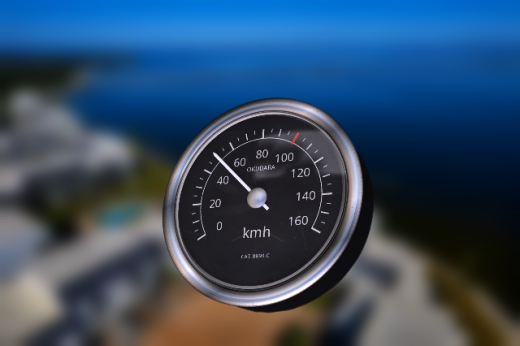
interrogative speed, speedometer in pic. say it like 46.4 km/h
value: 50 km/h
